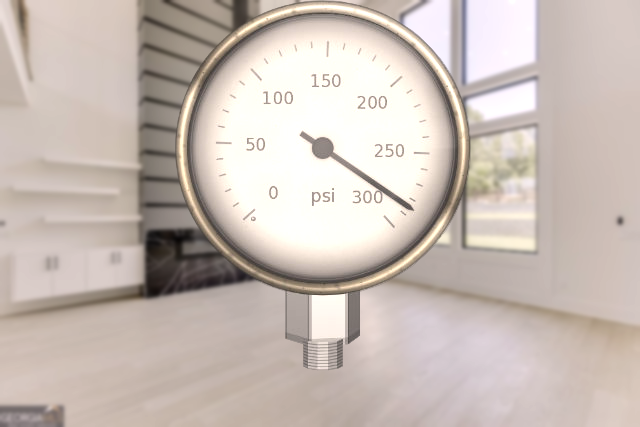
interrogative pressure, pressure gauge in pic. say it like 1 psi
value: 285 psi
